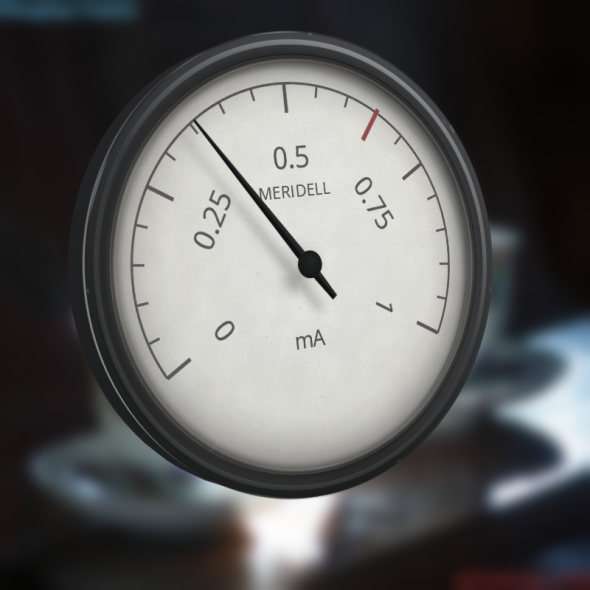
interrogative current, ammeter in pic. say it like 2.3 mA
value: 0.35 mA
